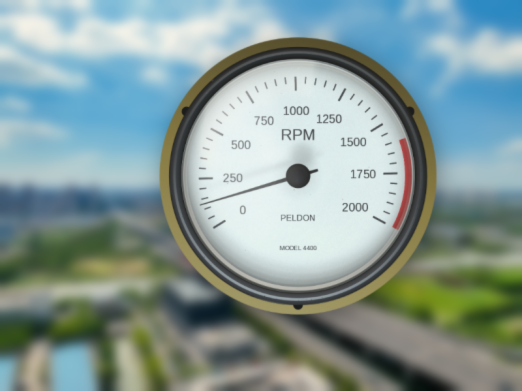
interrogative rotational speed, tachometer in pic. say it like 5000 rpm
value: 125 rpm
